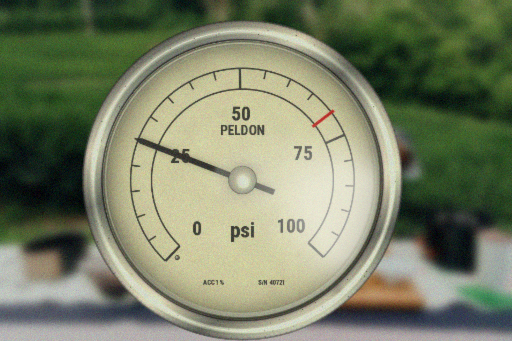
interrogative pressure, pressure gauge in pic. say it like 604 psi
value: 25 psi
